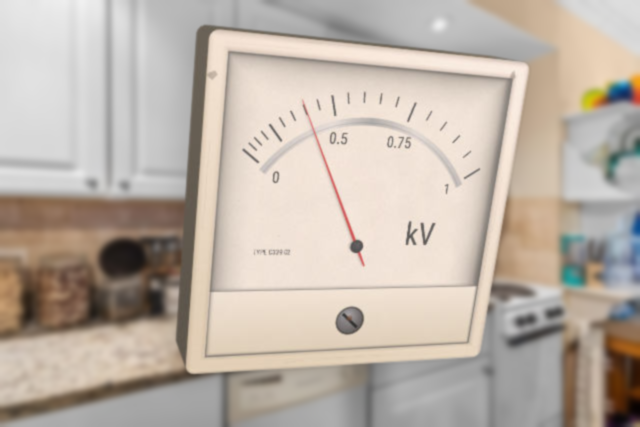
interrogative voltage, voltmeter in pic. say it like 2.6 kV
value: 0.4 kV
